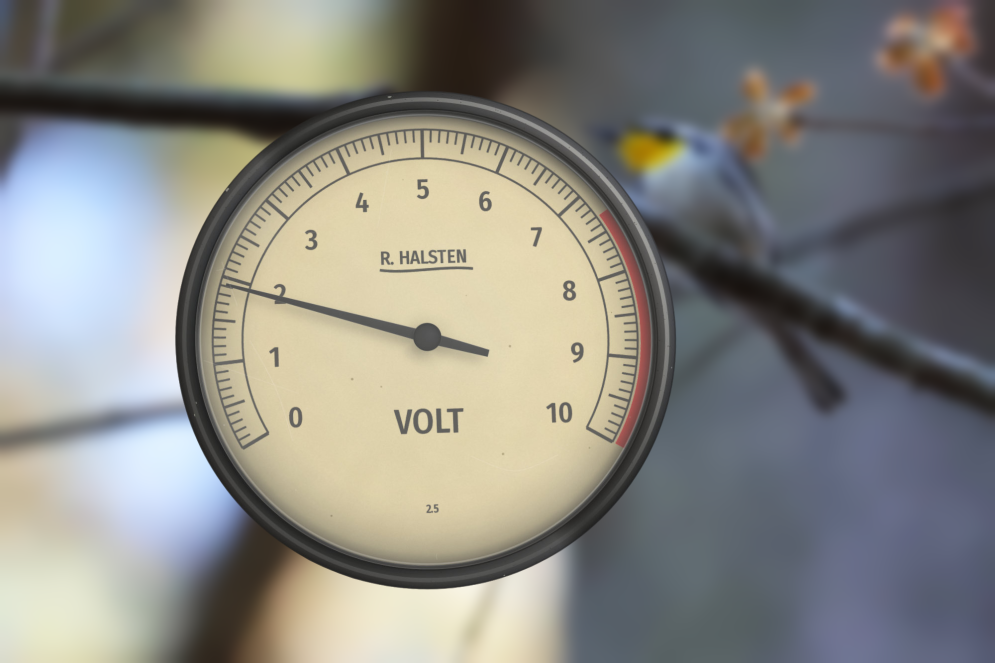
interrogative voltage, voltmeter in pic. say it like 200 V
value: 1.9 V
